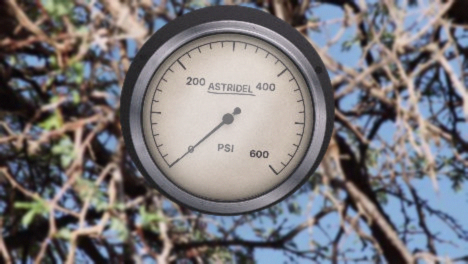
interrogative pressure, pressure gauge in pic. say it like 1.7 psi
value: 0 psi
